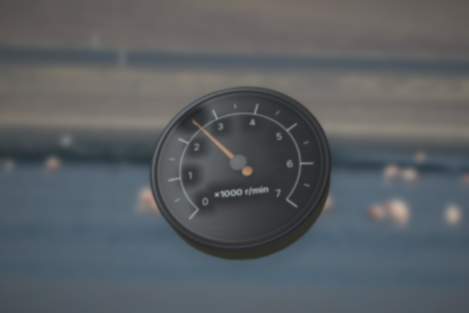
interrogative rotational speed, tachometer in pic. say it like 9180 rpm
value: 2500 rpm
